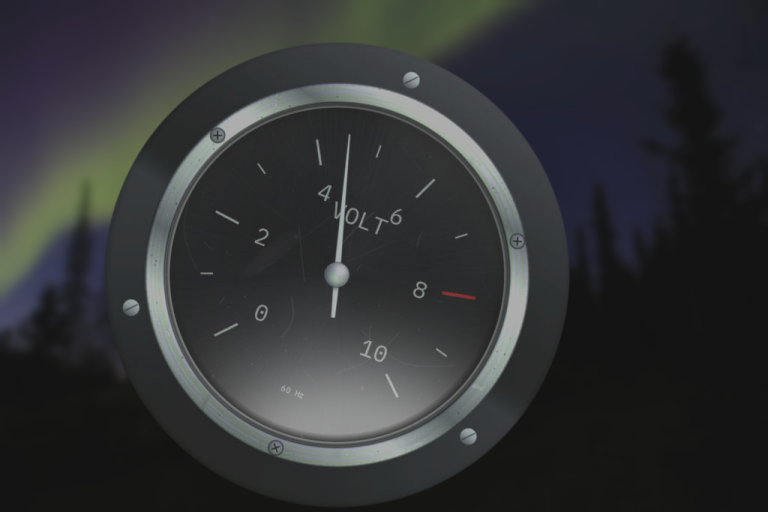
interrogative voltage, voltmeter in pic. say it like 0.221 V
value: 4.5 V
